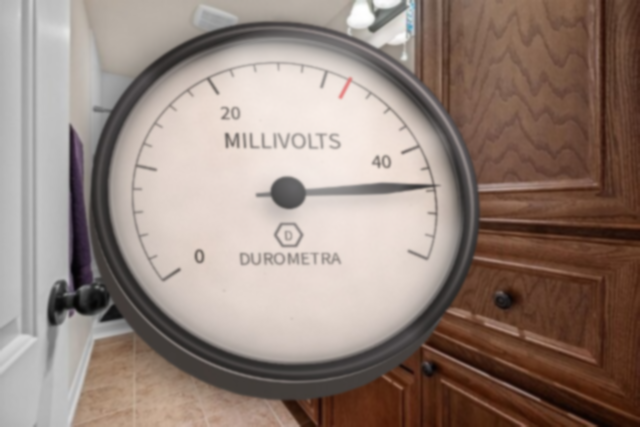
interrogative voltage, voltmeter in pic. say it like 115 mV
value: 44 mV
